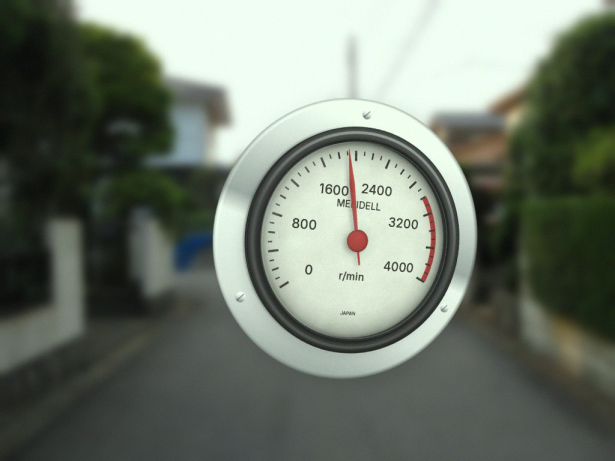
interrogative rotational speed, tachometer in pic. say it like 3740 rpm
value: 1900 rpm
